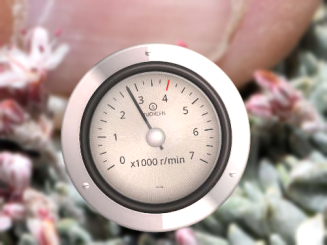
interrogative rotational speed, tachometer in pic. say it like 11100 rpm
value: 2750 rpm
